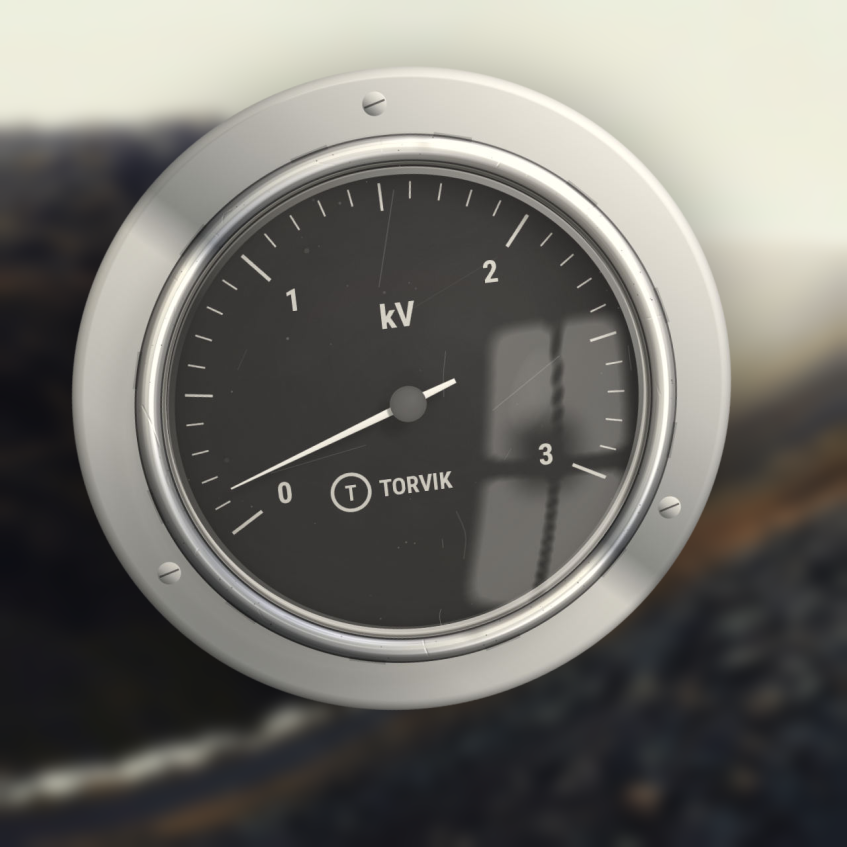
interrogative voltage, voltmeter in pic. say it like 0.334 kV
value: 0.15 kV
